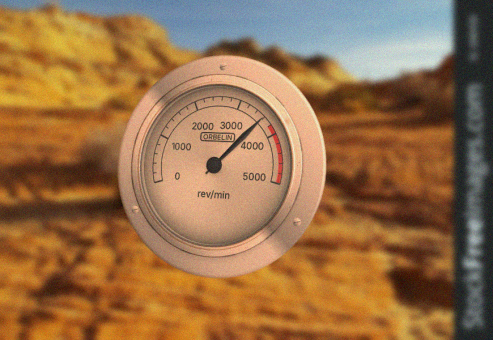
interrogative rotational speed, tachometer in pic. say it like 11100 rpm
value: 3600 rpm
